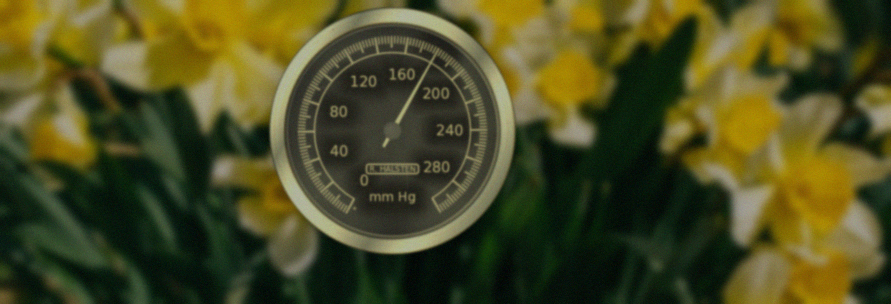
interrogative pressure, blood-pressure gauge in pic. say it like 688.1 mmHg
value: 180 mmHg
